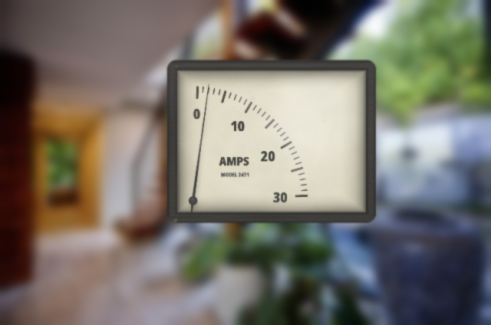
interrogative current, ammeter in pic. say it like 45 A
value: 2 A
